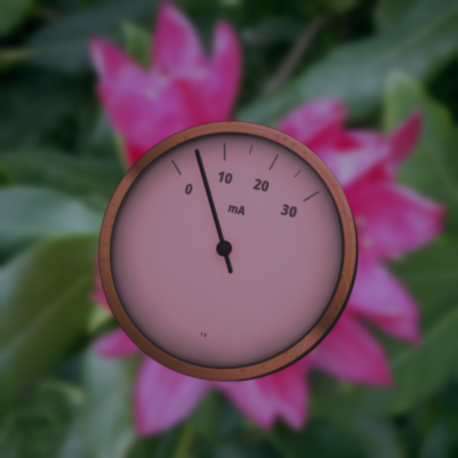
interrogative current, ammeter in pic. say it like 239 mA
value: 5 mA
